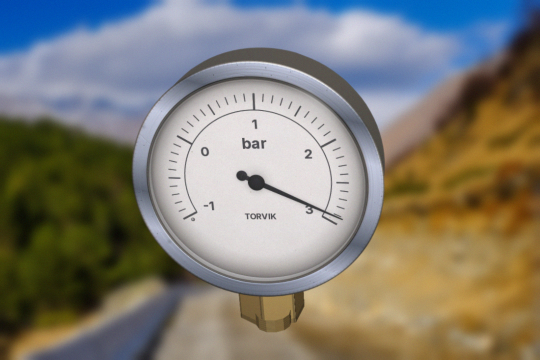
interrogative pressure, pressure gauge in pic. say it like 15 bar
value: 2.9 bar
